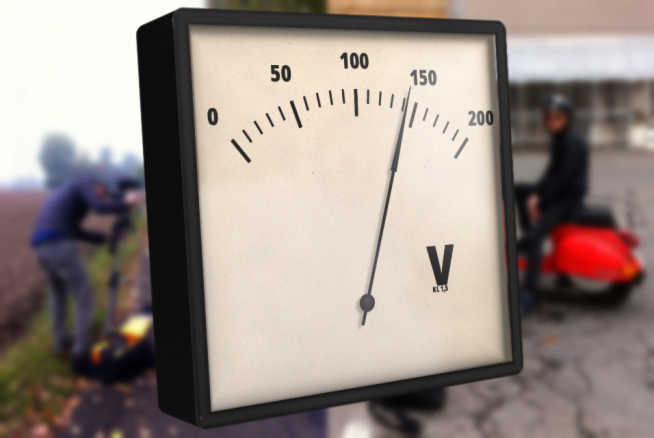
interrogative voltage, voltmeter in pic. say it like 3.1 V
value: 140 V
